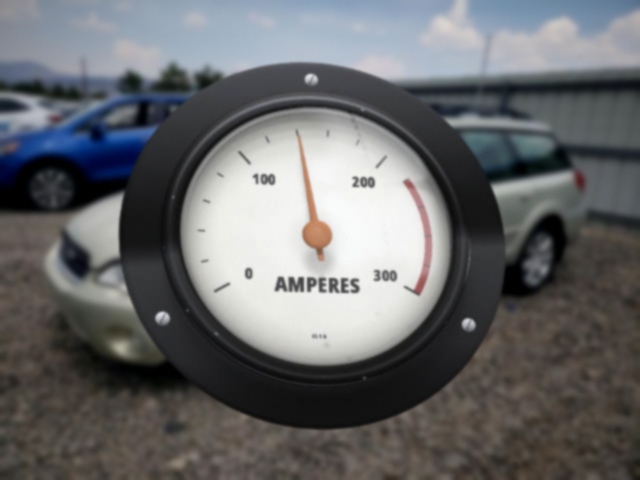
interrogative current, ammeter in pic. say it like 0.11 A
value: 140 A
